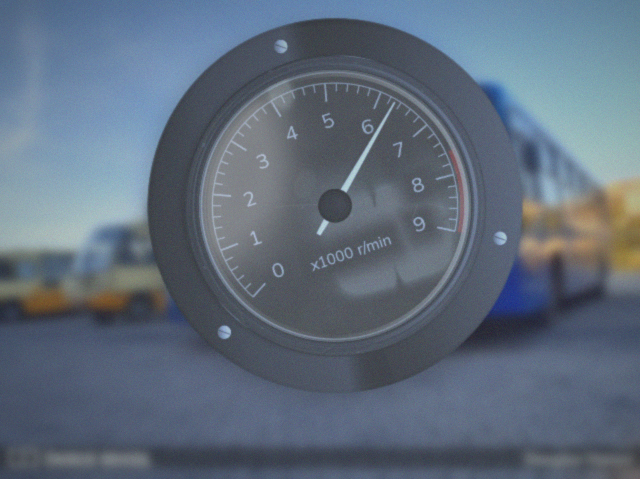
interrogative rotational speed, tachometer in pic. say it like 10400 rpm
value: 6300 rpm
